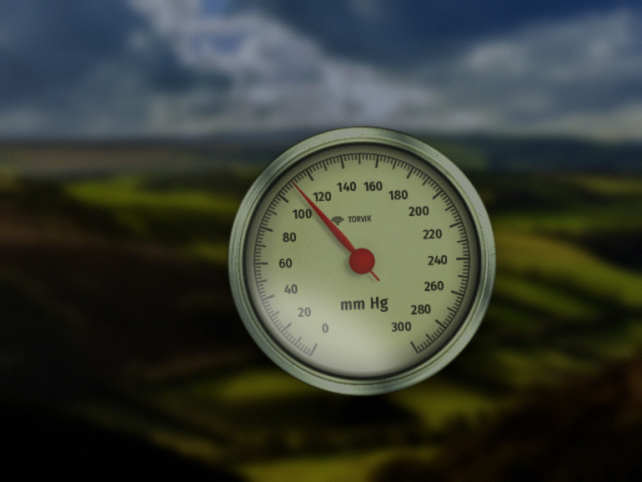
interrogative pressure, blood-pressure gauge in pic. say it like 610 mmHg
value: 110 mmHg
